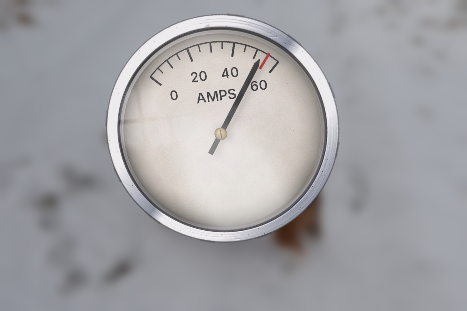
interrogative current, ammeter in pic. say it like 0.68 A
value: 52.5 A
